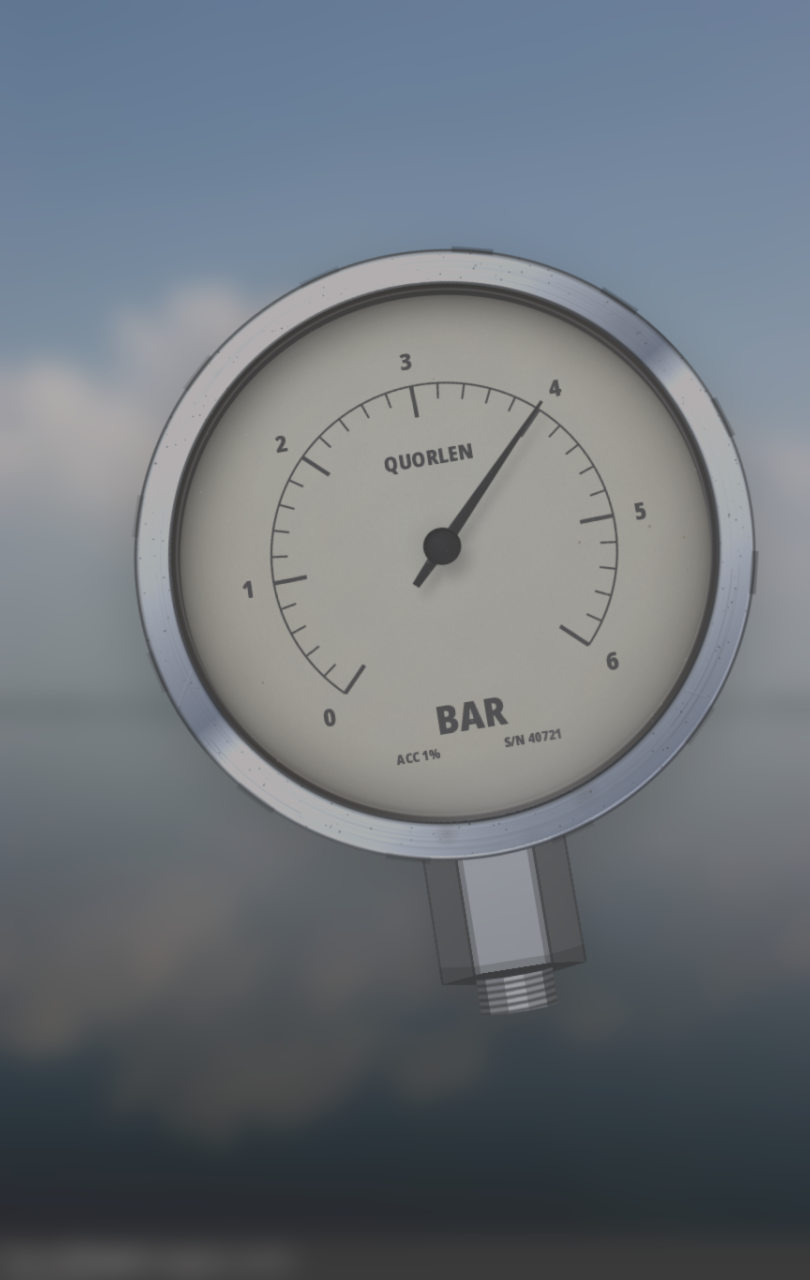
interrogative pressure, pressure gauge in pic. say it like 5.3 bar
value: 4 bar
